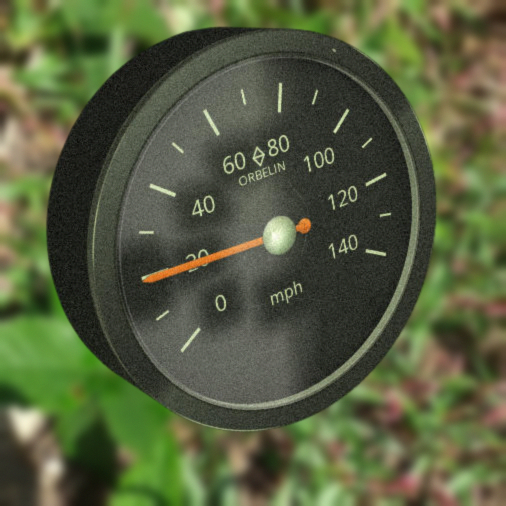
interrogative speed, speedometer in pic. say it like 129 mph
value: 20 mph
